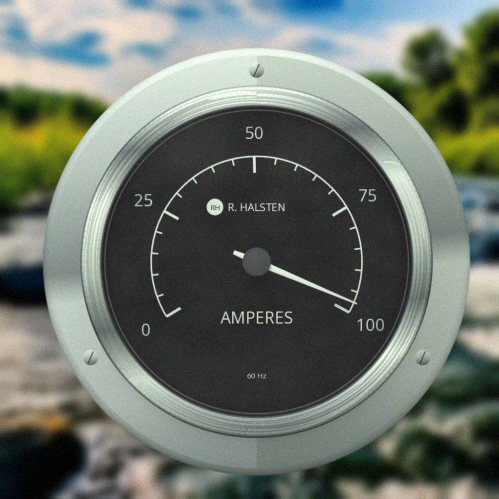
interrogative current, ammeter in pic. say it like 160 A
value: 97.5 A
